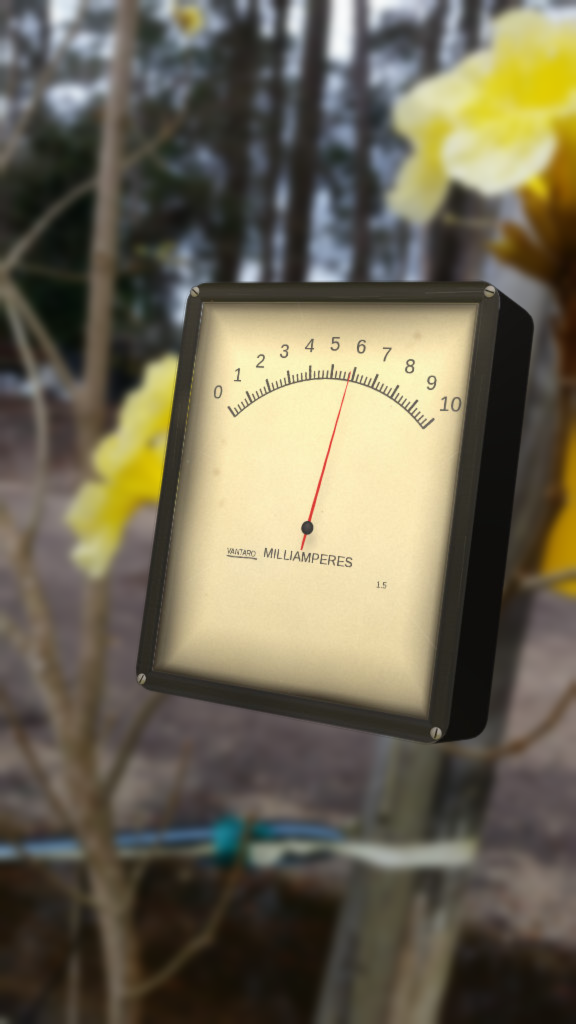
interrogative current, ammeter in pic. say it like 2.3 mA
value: 6 mA
